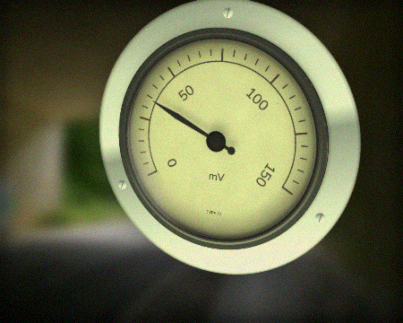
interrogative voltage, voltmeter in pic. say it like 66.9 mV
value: 35 mV
